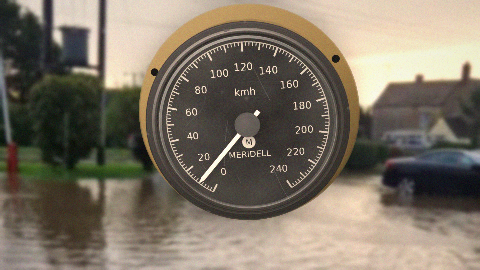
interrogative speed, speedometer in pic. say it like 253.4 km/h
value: 10 km/h
